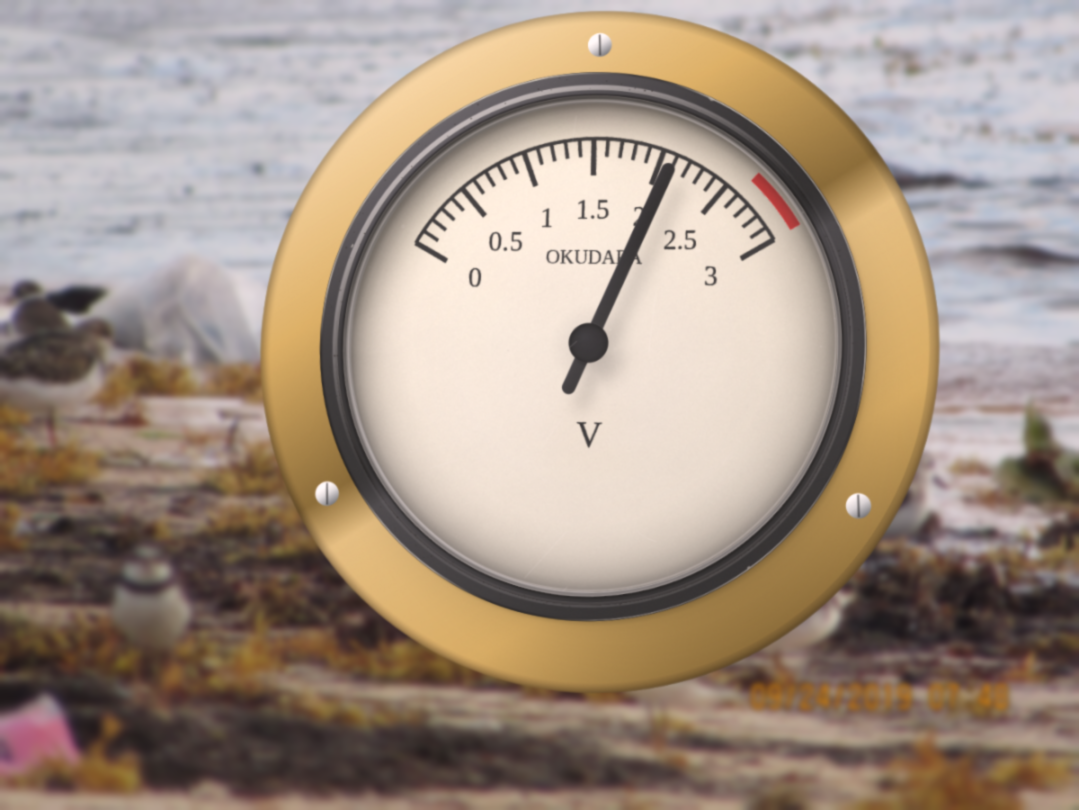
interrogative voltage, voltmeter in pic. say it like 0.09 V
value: 2.1 V
